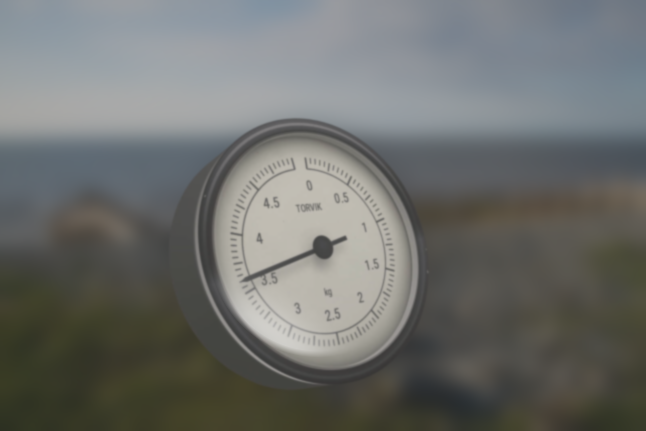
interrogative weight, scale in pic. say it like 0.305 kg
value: 3.6 kg
